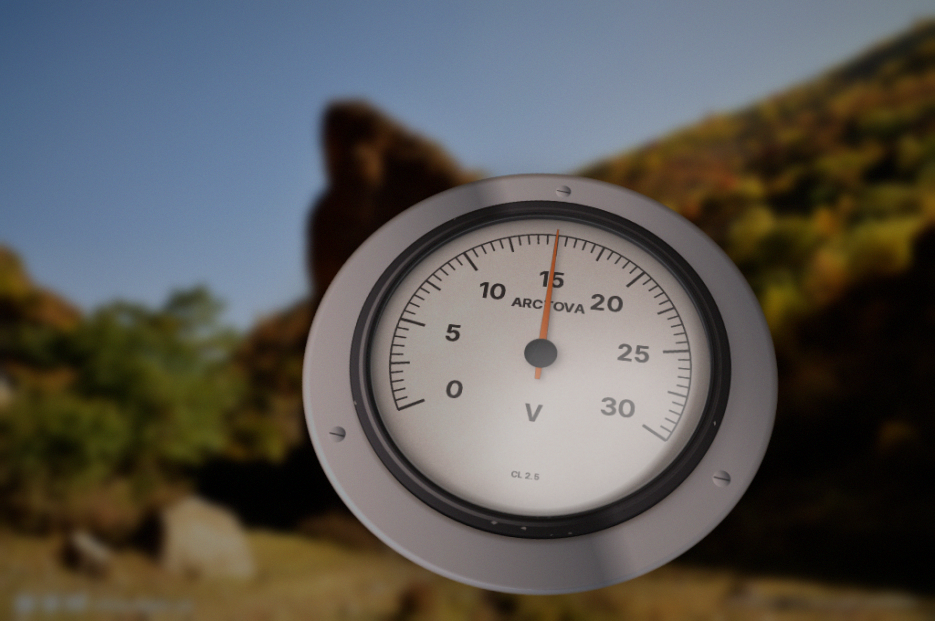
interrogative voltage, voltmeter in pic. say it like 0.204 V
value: 15 V
